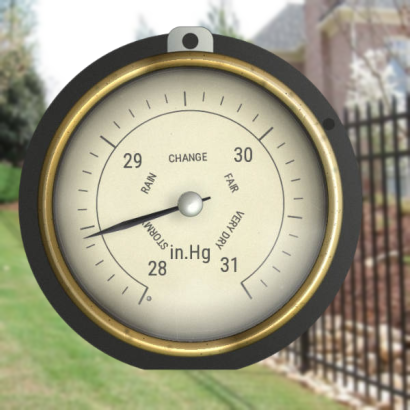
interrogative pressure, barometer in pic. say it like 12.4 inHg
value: 28.45 inHg
